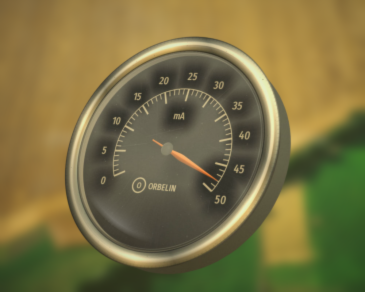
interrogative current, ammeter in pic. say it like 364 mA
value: 48 mA
